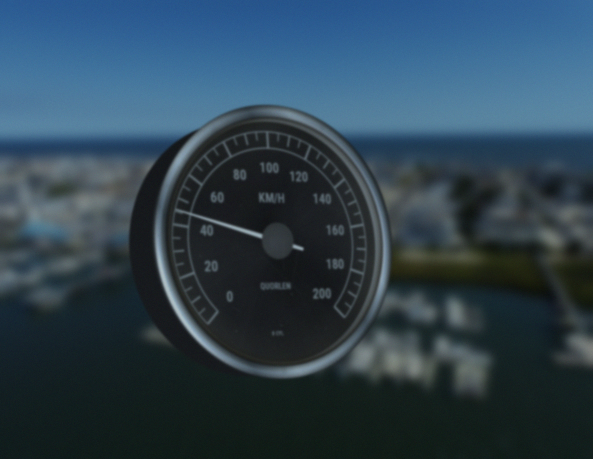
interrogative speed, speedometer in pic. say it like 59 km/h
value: 45 km/h
